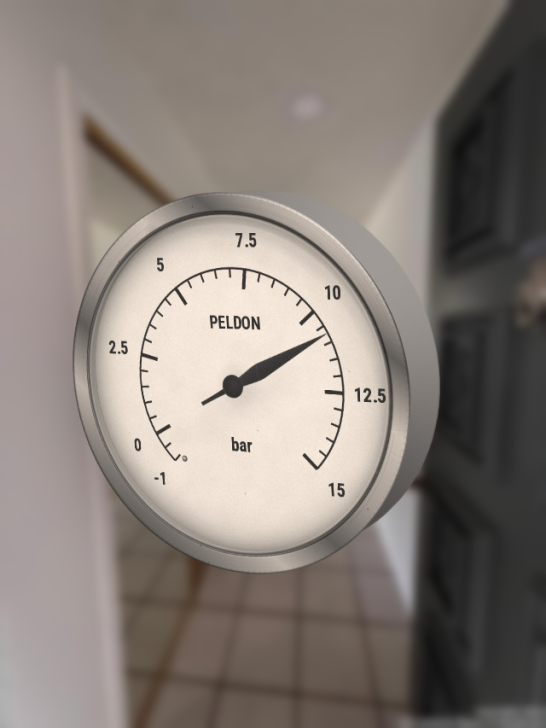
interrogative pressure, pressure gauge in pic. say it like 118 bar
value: 10.75 bar
